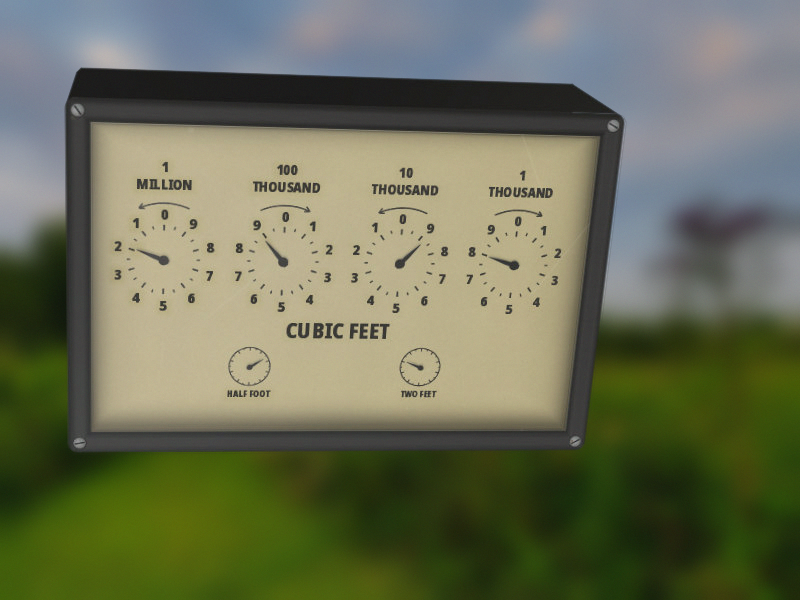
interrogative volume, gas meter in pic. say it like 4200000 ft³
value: 188800 ft³
